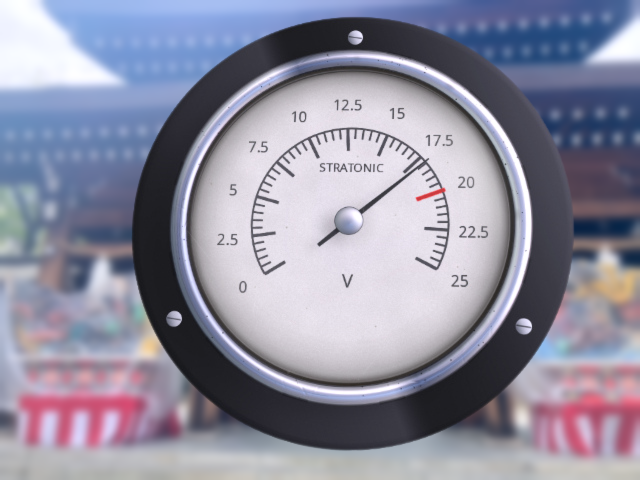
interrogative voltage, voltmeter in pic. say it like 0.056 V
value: 18 V
